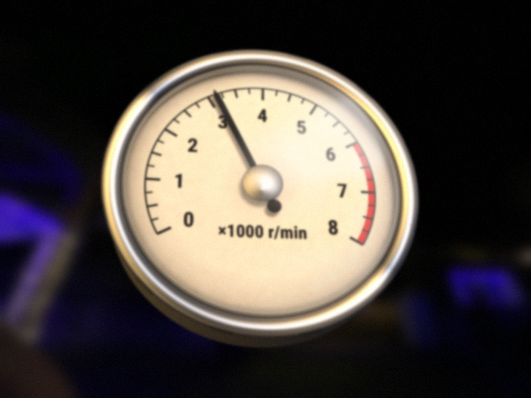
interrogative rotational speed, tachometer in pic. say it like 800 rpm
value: 3125 rpm
